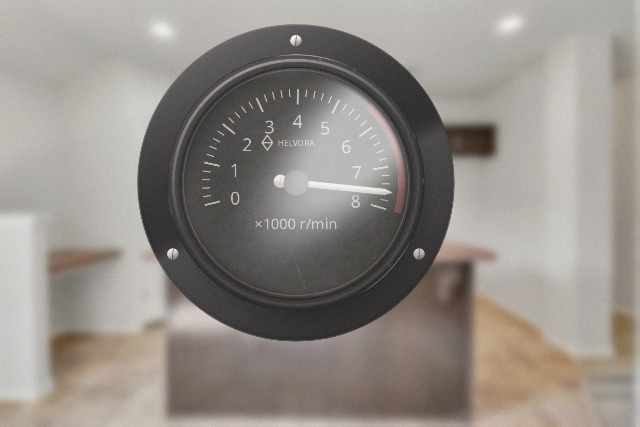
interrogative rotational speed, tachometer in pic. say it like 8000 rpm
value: 7600 rpm
